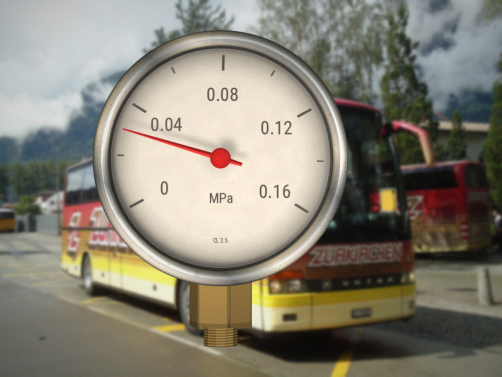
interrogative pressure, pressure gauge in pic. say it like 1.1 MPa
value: 0.03 MPa
